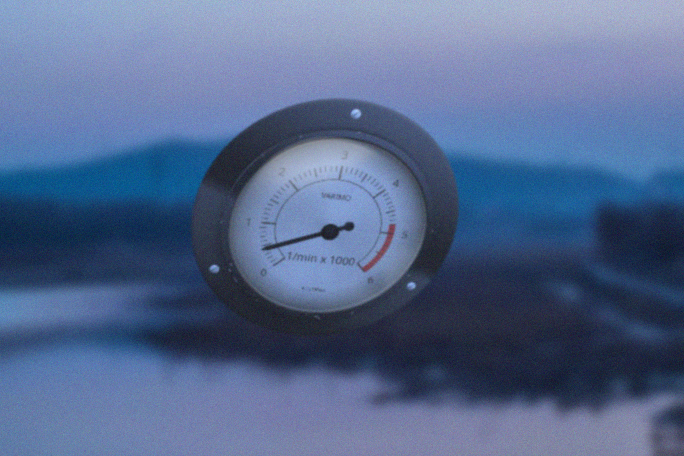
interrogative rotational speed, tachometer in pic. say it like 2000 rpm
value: 500 rpm
